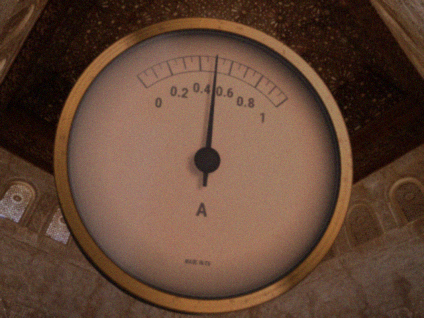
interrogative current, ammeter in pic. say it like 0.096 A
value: 0.5 A
